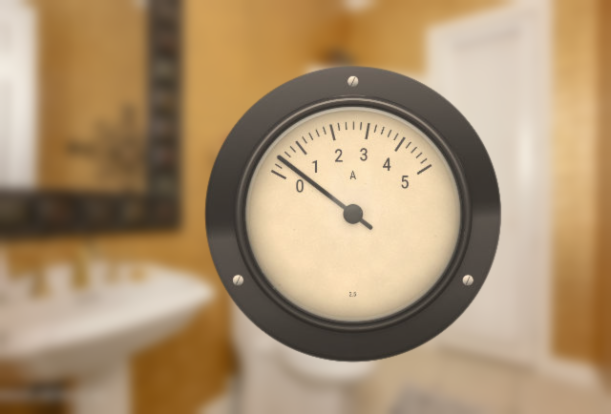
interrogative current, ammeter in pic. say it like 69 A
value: 0.4 A
